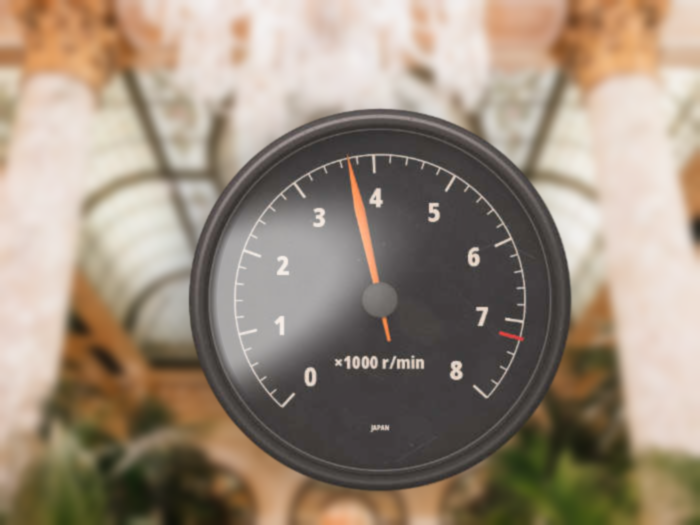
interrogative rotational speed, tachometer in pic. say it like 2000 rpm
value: 3700 rpm
